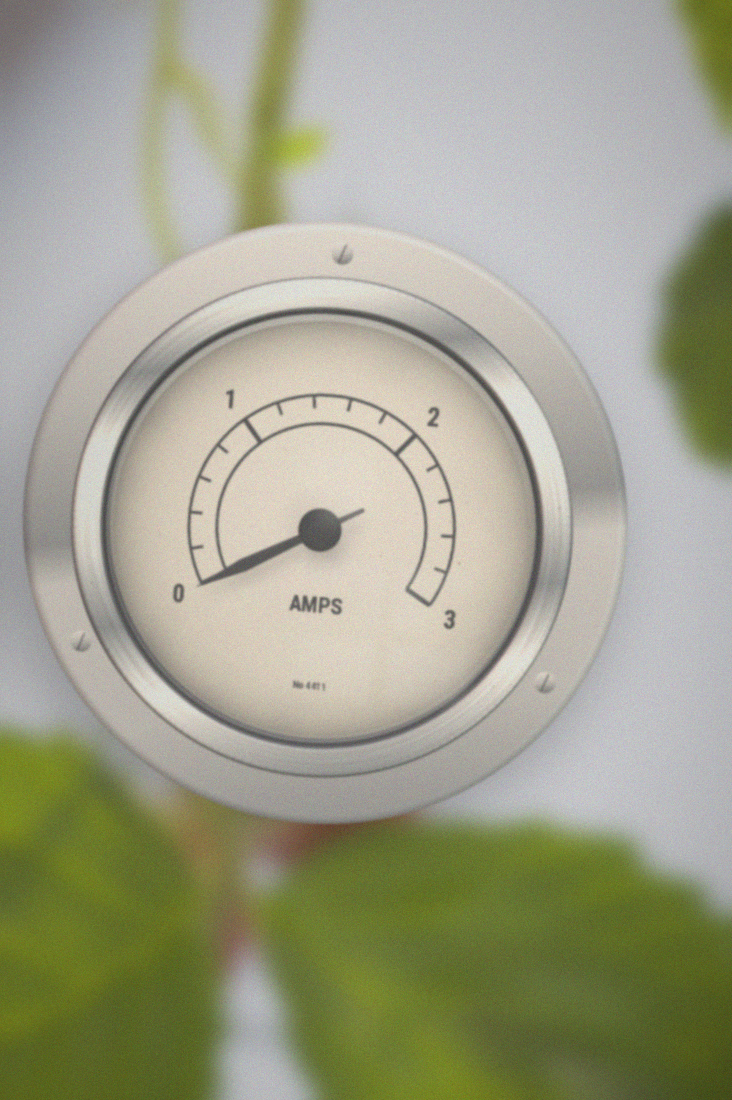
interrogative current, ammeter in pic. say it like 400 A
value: 0 A
